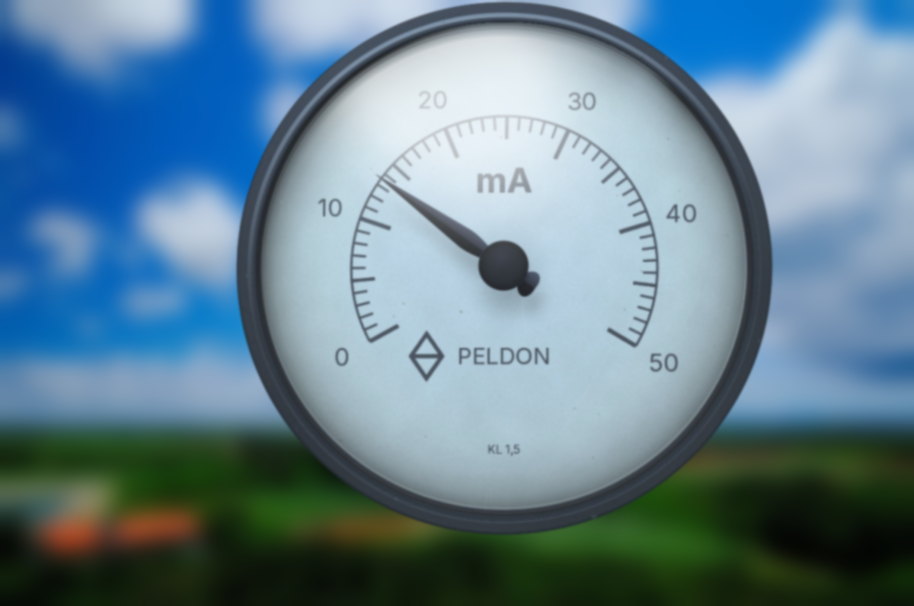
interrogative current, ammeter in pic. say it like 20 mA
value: 13.5 mA
